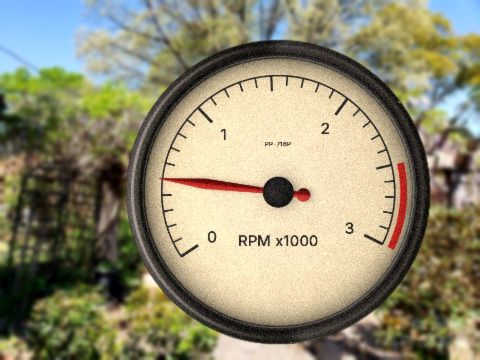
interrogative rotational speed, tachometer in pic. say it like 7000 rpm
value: 500 rpm
